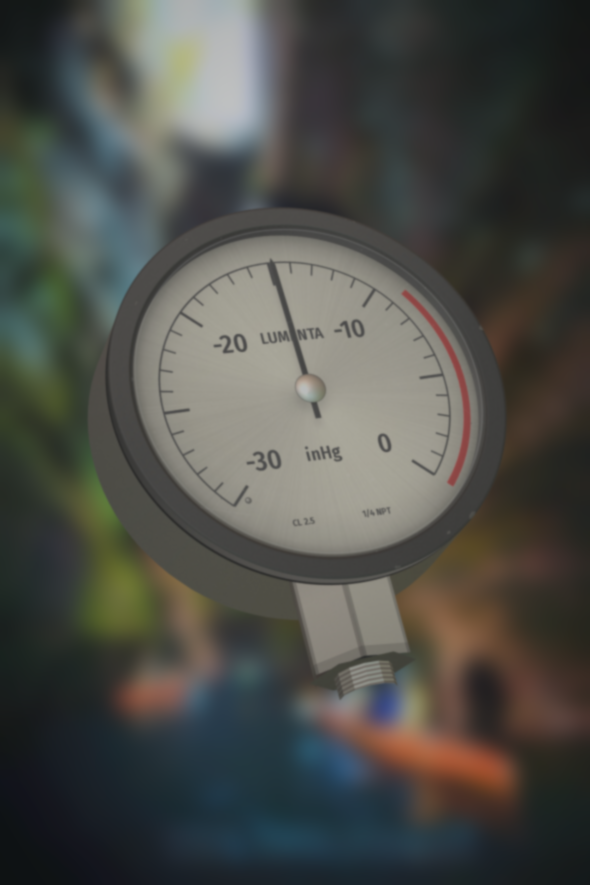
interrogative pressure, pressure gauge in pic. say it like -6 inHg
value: -15 inHg
